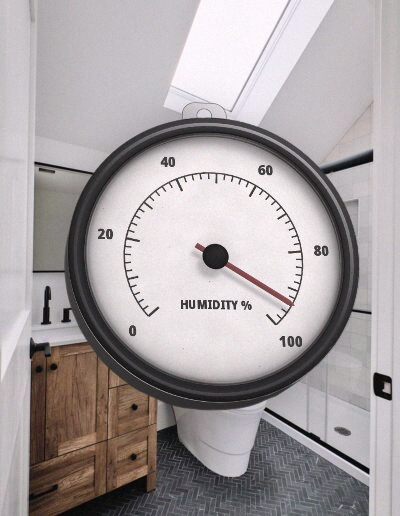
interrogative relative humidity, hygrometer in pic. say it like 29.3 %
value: 94 %
